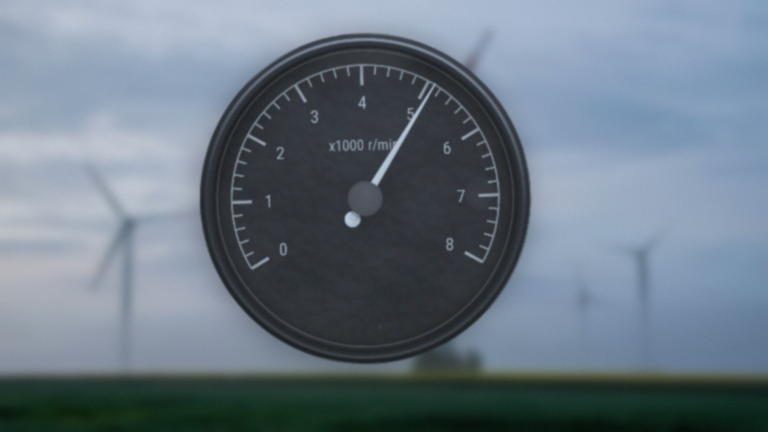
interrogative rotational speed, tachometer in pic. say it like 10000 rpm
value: 5100 rpm
